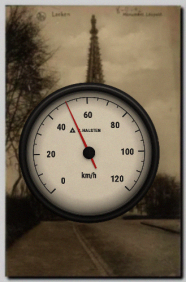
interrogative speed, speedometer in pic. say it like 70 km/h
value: 50 km/h
